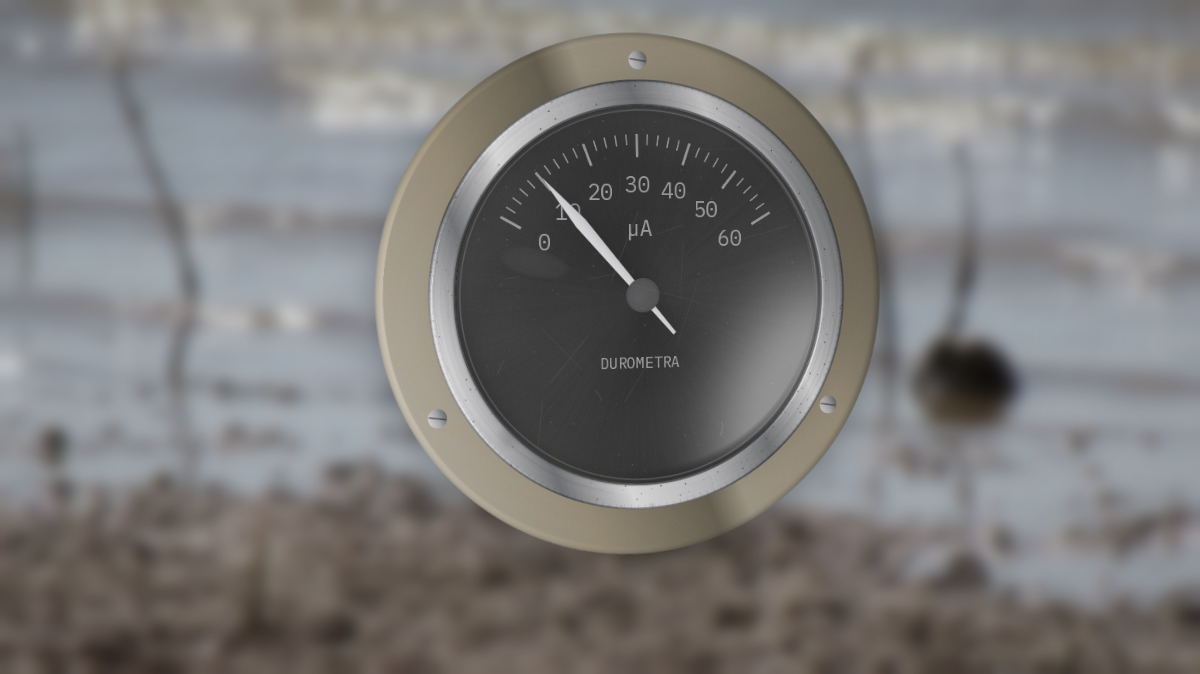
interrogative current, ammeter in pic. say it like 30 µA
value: 10 µA
